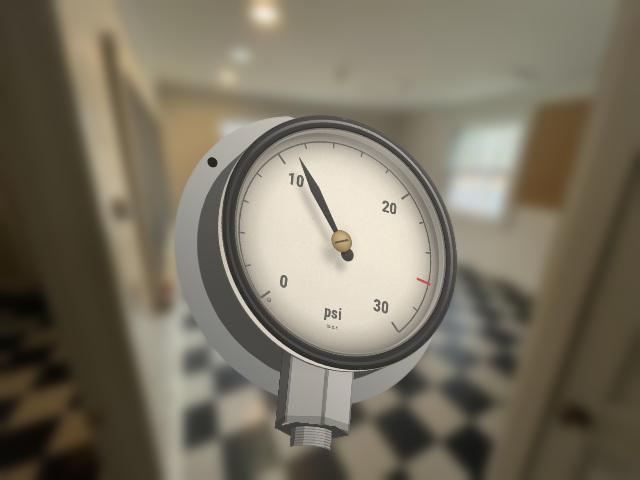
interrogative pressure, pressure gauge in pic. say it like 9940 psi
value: 11 psi
